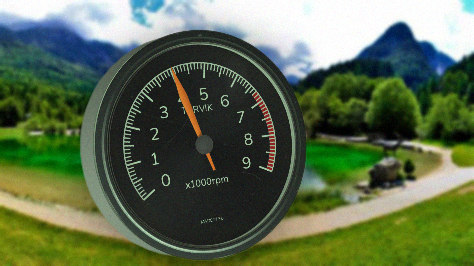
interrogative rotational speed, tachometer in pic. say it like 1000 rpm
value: 4000 rpm
